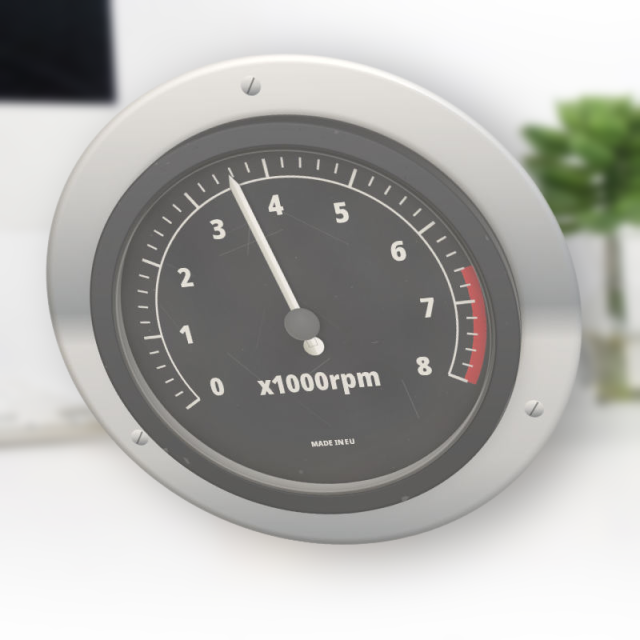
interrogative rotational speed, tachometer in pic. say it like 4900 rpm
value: 3600 rpm
